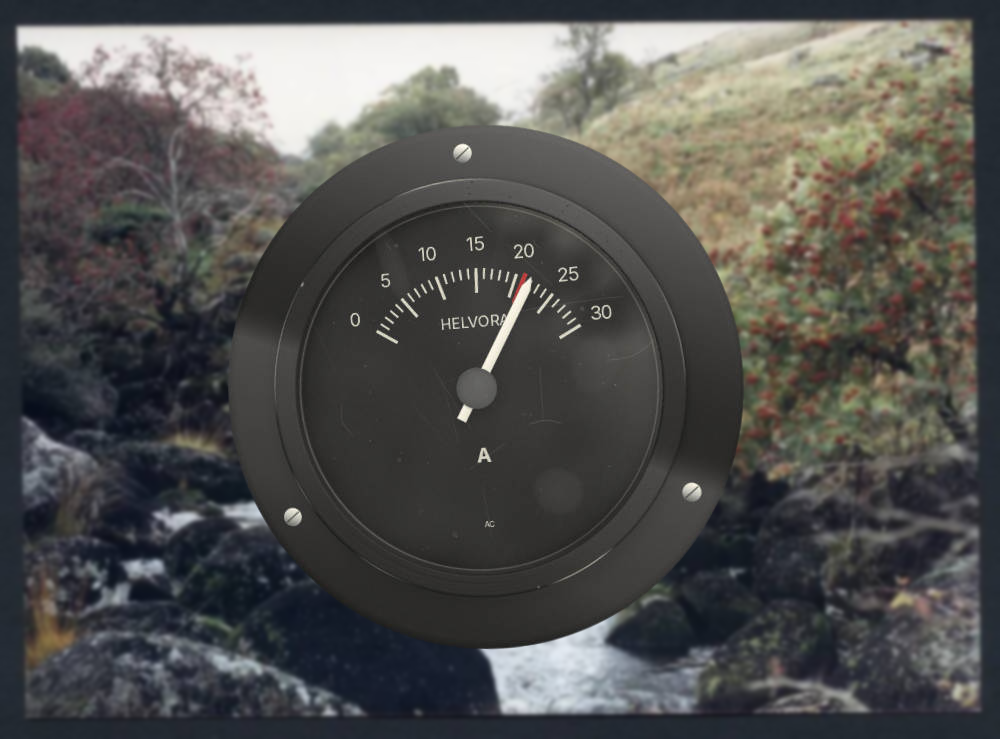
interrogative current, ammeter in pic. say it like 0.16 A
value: 22 A
